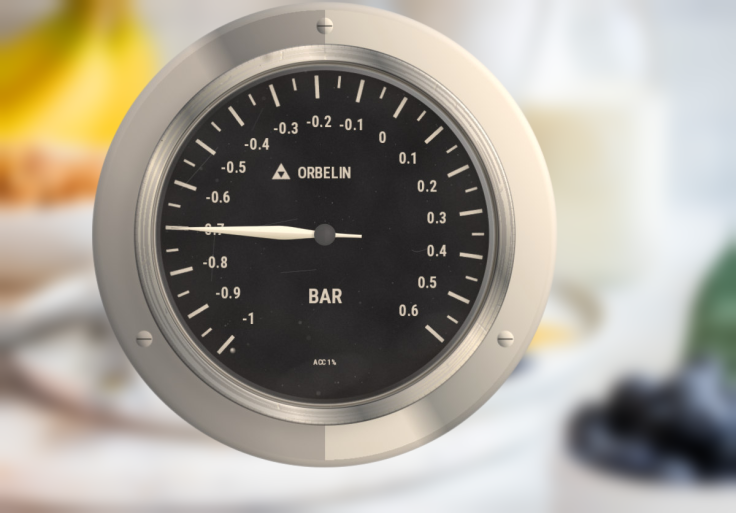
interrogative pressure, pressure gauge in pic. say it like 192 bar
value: -0.7 bar
